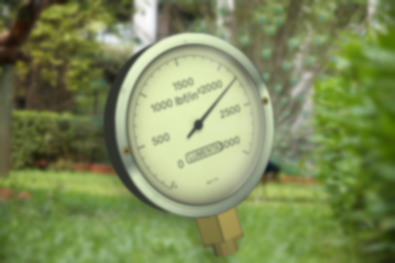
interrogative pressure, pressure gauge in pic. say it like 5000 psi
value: 2200 psi
